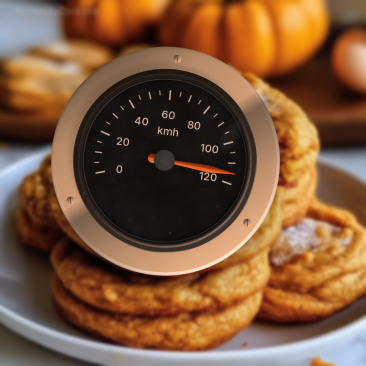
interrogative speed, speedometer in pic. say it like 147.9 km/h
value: 115 km/h
